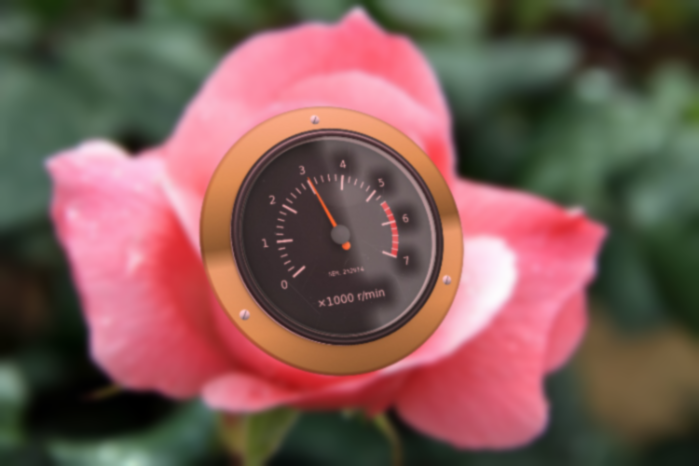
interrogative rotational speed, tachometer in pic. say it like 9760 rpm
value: 3000 rpm
